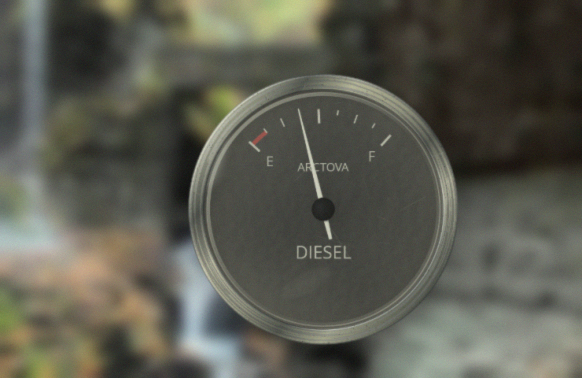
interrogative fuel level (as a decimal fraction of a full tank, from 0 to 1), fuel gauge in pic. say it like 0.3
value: 0.375
